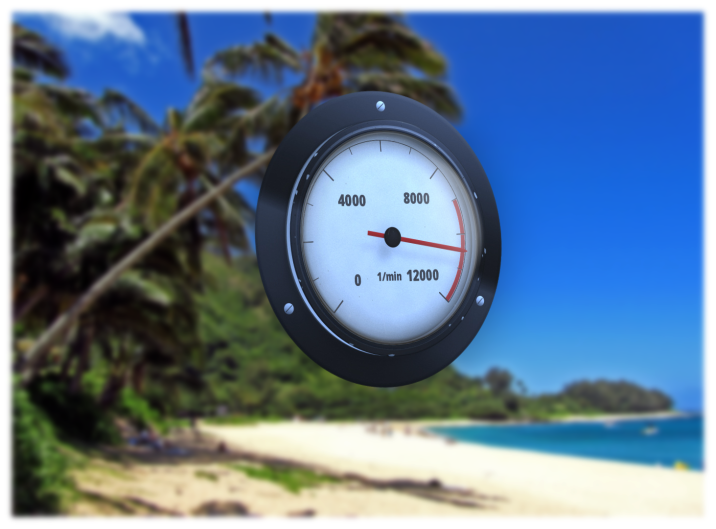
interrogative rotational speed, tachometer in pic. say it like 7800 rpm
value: 10500 rpm
